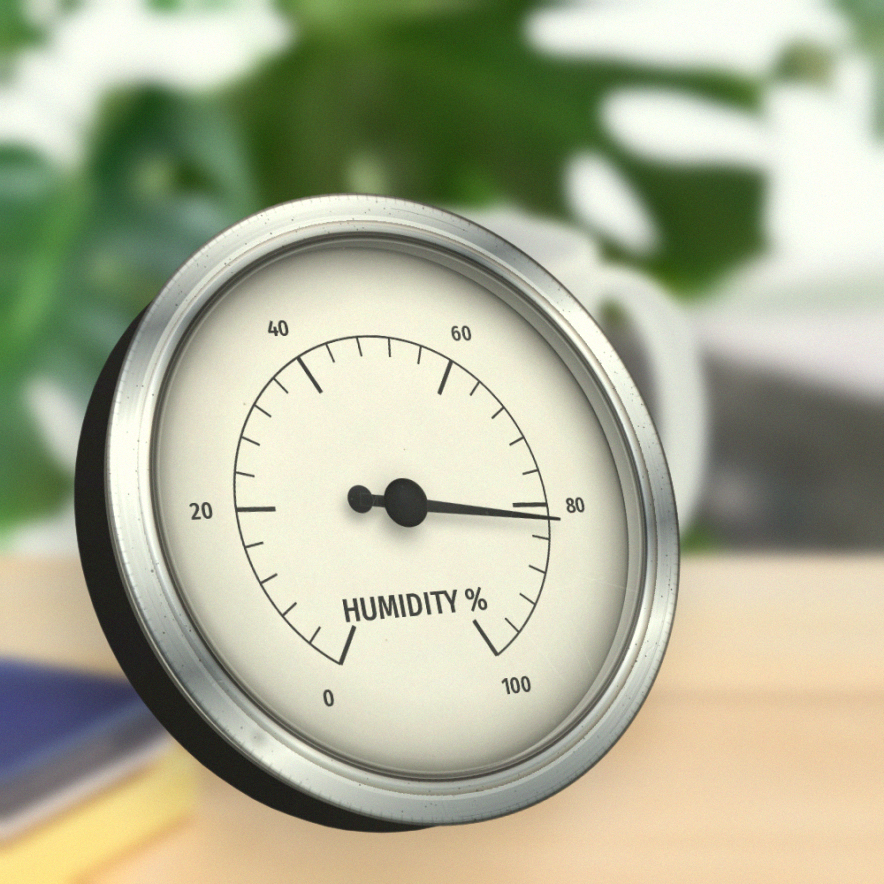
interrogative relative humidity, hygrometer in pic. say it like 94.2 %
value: 82 %
